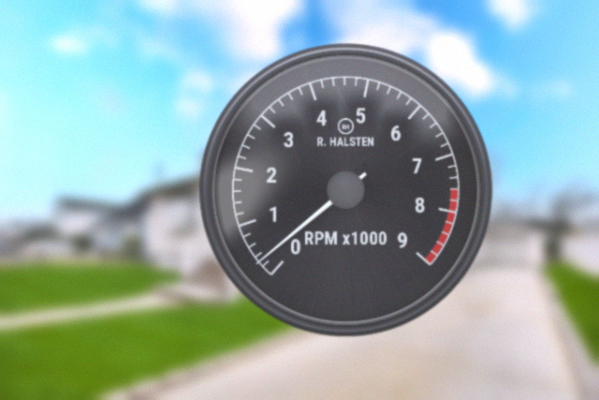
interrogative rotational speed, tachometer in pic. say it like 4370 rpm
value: 300 rpm
